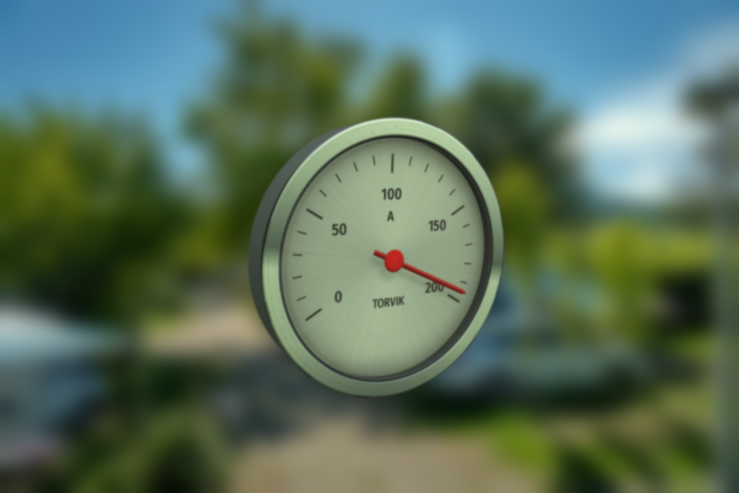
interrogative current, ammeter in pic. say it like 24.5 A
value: 195 A
